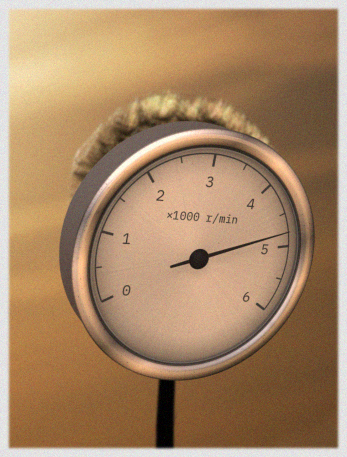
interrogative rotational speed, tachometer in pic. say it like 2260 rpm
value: 4750 rpm
